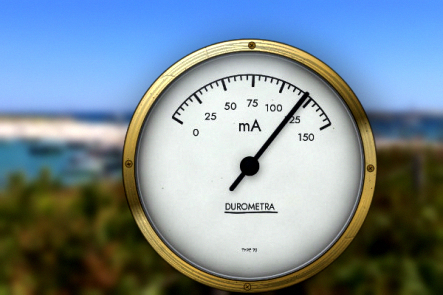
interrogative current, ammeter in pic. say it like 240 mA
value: 120 mA
